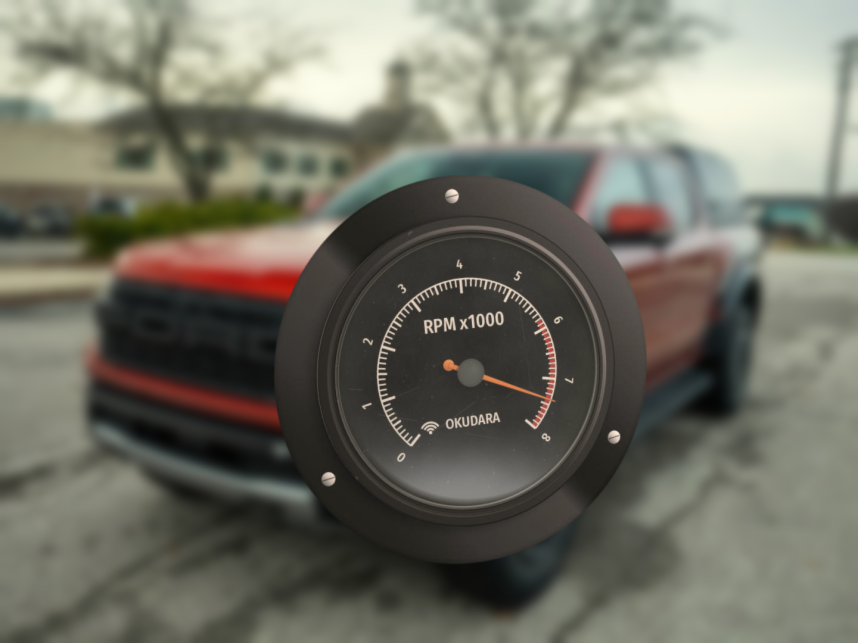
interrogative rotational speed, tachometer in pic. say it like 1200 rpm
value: 7400 rpm
